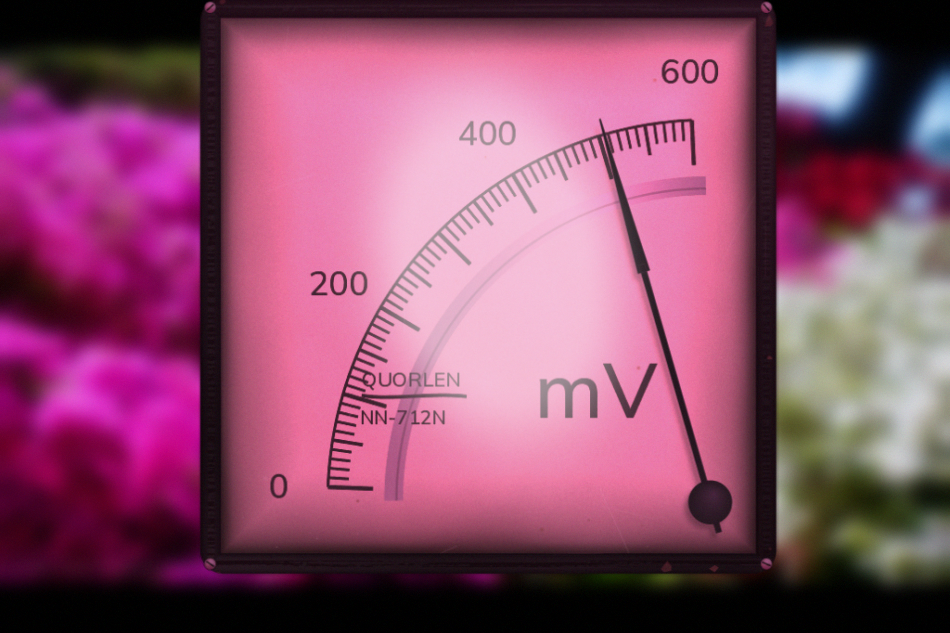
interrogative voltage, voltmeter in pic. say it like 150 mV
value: 505 mV
